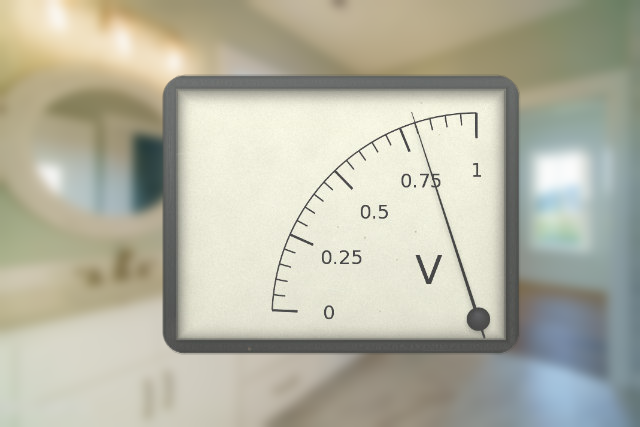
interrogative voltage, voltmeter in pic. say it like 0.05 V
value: 0.8 V
